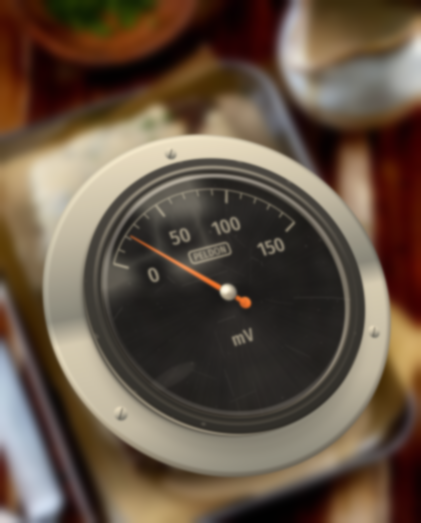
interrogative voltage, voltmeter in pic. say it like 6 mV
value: 20 mV
